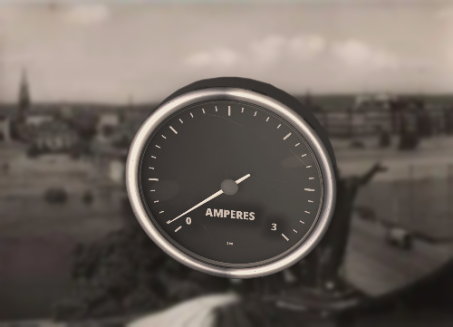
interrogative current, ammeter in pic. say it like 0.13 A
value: 0.1 A
